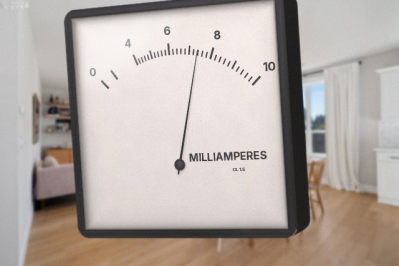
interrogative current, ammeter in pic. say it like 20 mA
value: 7.4 mA
